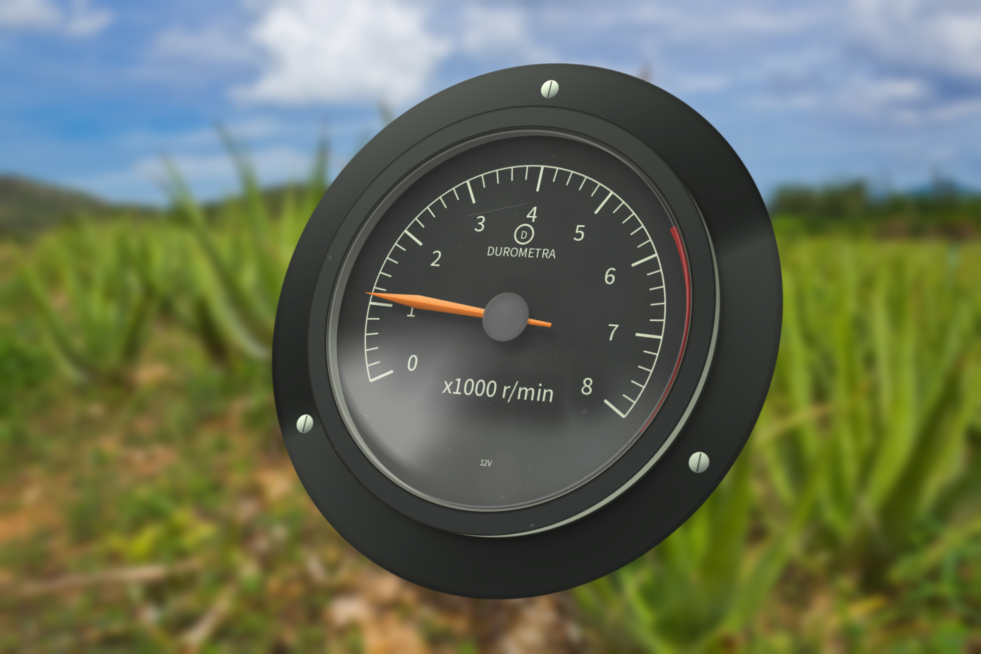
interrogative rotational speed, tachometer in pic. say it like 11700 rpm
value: 1100 rpm
